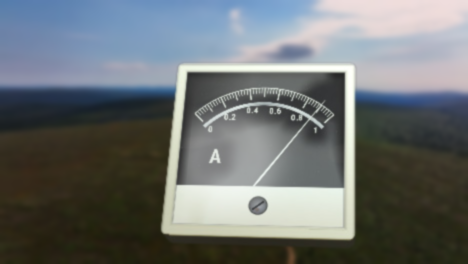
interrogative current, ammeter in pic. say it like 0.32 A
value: 0.9 A
